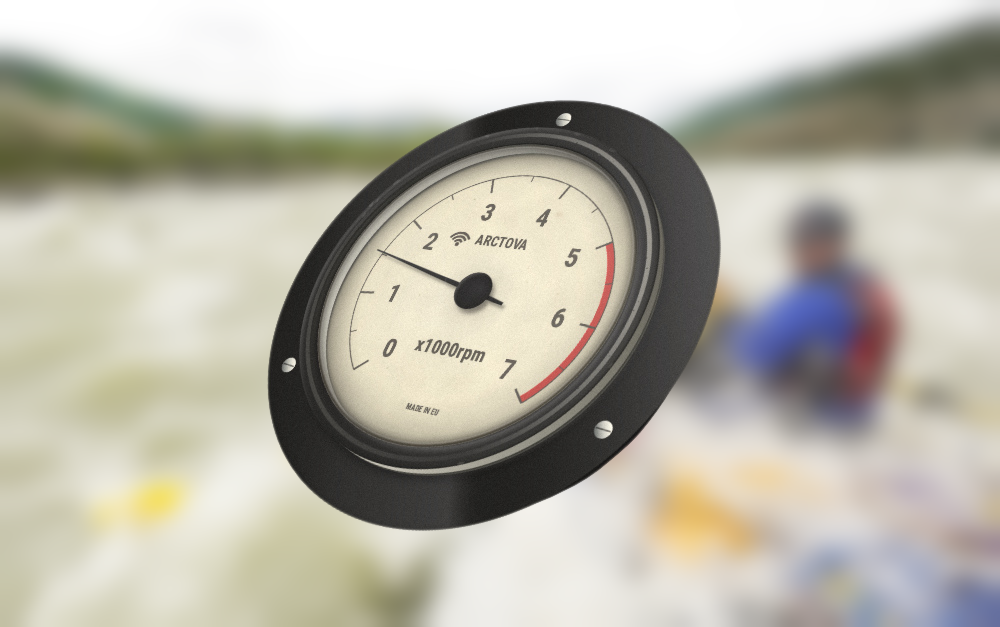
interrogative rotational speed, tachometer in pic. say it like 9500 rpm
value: 1500 rpm
